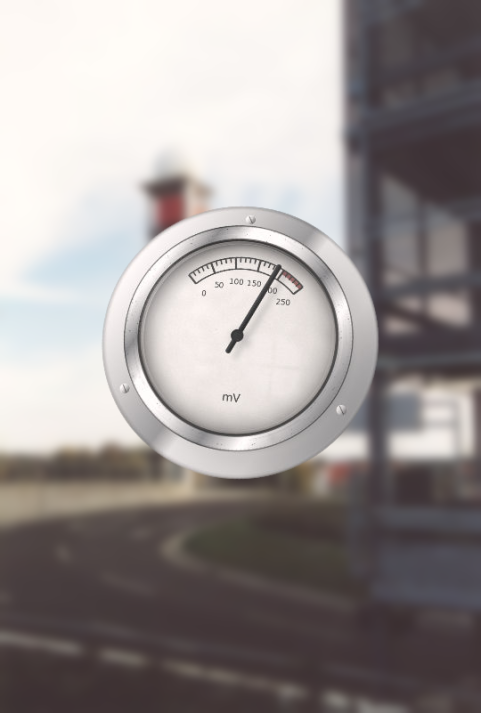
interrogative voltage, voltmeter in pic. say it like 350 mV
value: 190 mV
